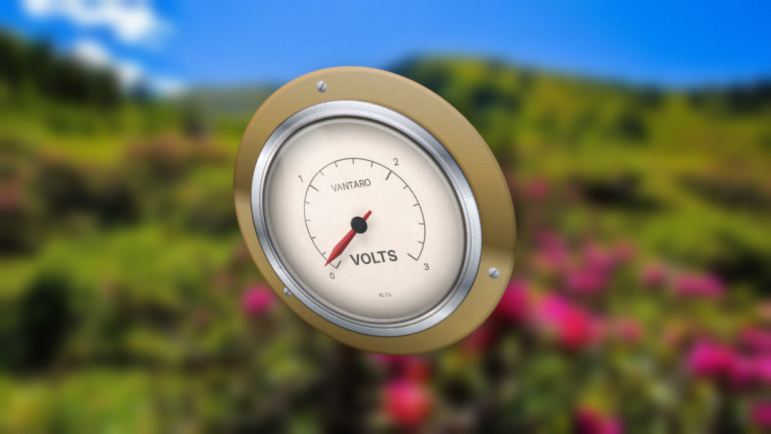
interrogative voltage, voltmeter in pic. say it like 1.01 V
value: 0.1 V
